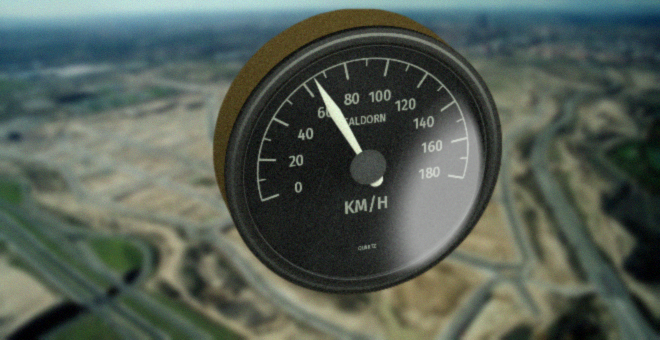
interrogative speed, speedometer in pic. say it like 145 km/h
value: 65 km/h
